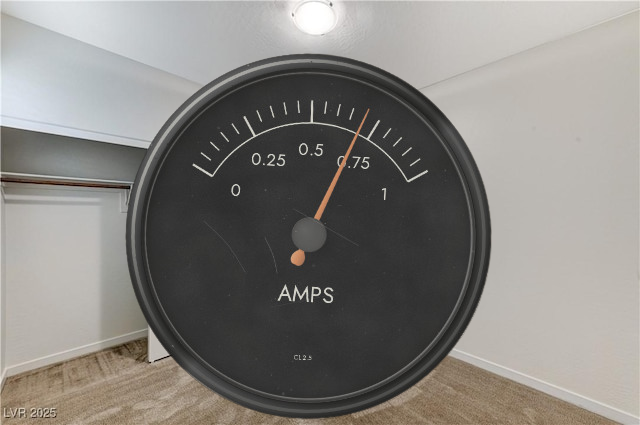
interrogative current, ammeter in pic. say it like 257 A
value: 0.7 A
